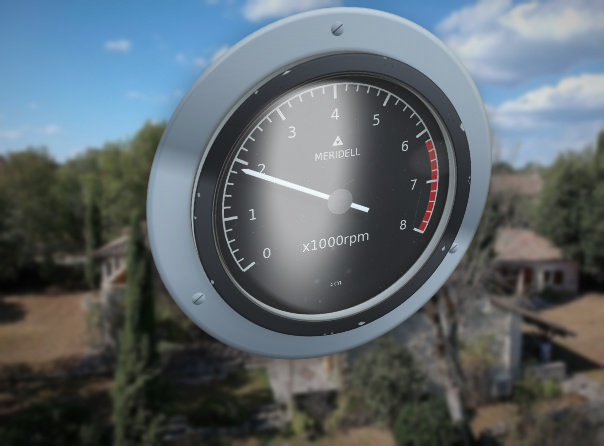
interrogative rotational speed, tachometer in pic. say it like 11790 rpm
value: 1900 rpm
